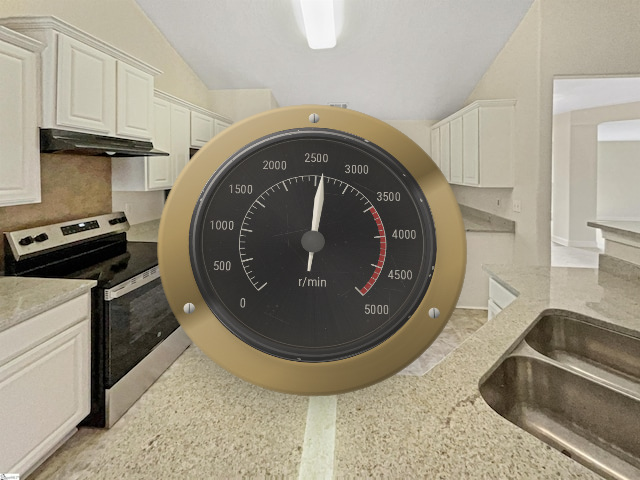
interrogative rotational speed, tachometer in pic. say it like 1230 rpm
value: 2600 rpm
